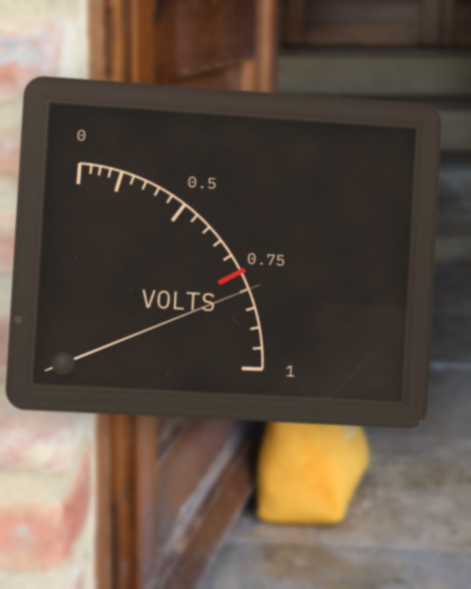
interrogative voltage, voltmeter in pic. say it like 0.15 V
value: 0.8 V
